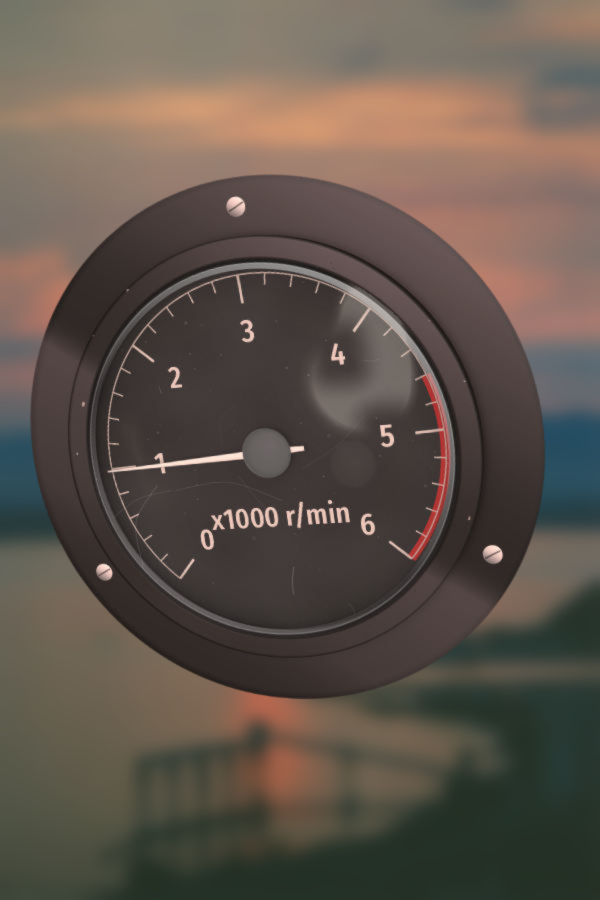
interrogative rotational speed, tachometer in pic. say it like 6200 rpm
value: 1000 rpm
